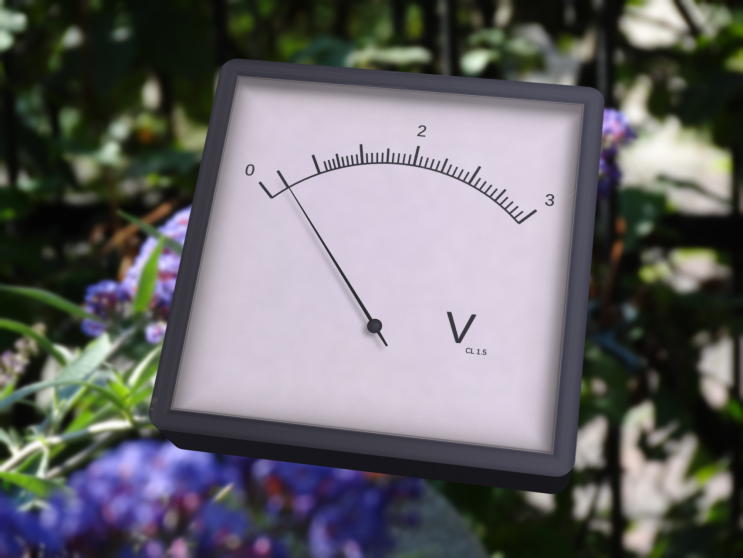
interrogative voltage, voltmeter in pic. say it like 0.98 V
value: 0.5 V
